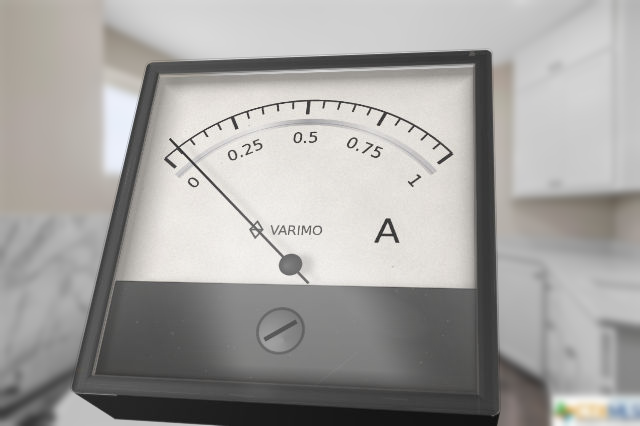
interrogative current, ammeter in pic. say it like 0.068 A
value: 0.05 A
